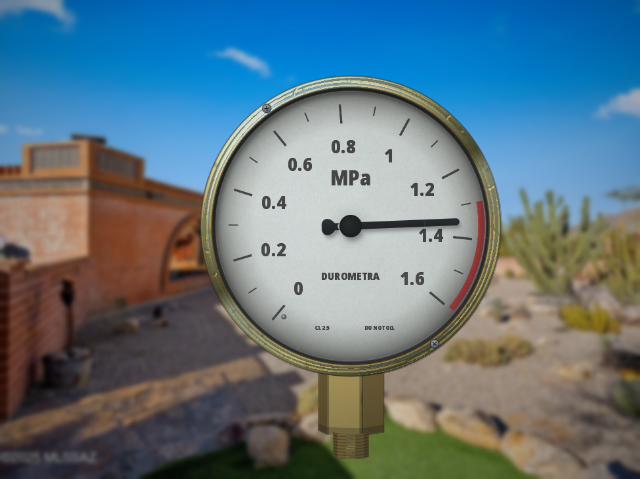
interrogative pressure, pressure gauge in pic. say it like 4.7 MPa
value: 1.35 MPa
